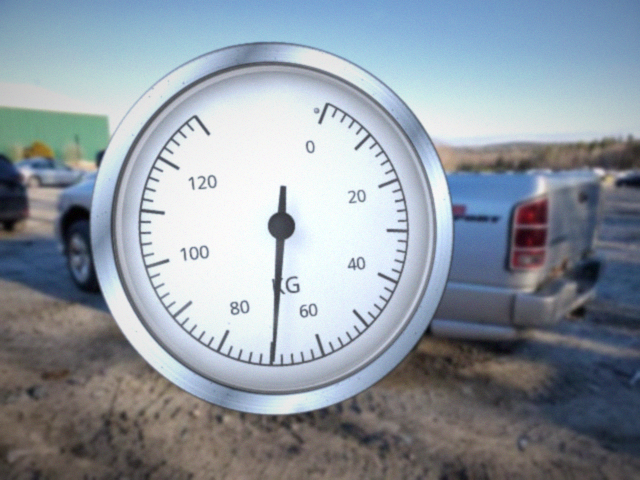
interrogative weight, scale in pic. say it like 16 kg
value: 70 kg
